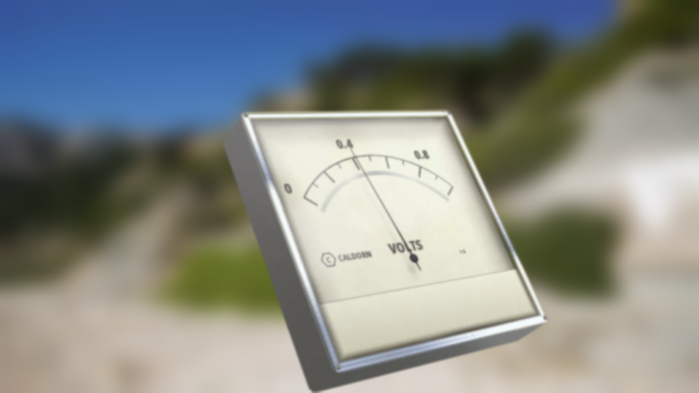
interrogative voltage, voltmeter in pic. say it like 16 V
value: 0.4 V
